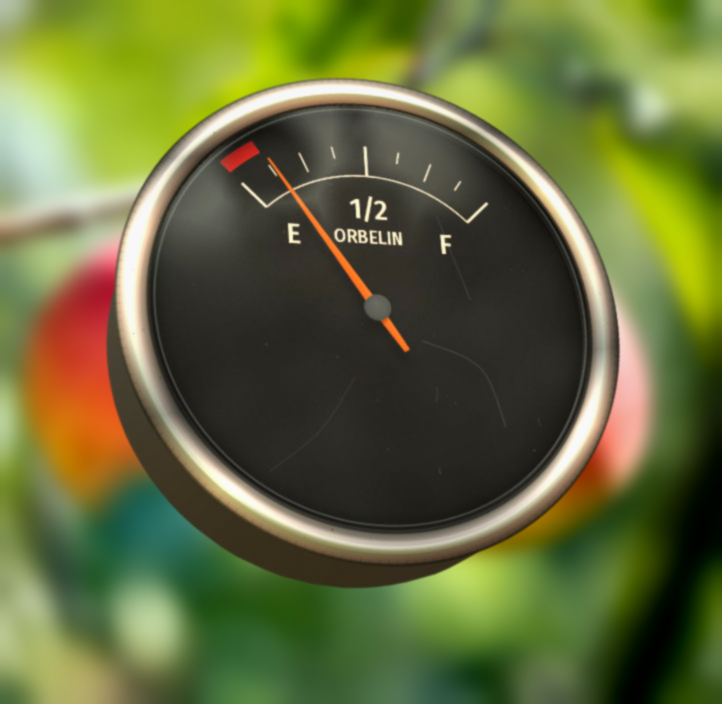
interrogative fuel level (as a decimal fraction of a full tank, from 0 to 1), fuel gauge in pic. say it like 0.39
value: 0.125
